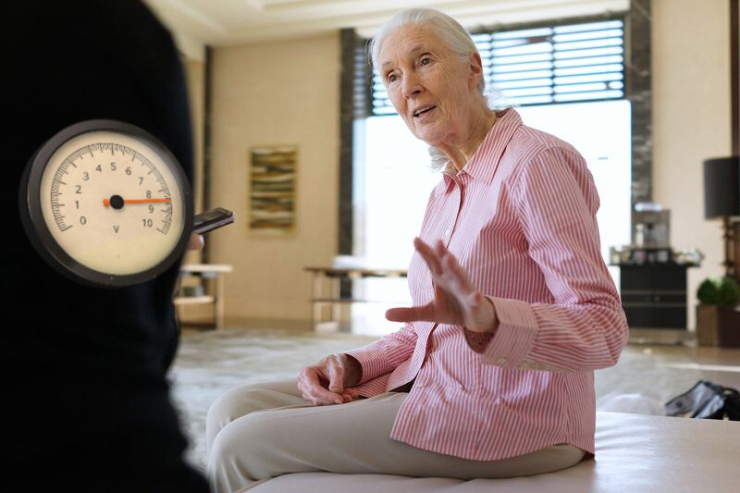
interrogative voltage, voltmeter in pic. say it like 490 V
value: 8.5 V
